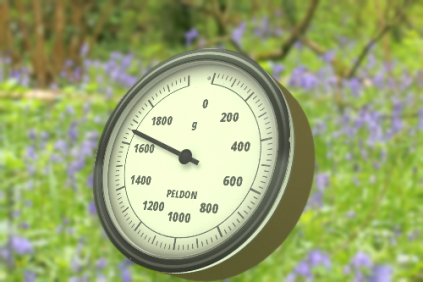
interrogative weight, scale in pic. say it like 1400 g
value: 1660 g
